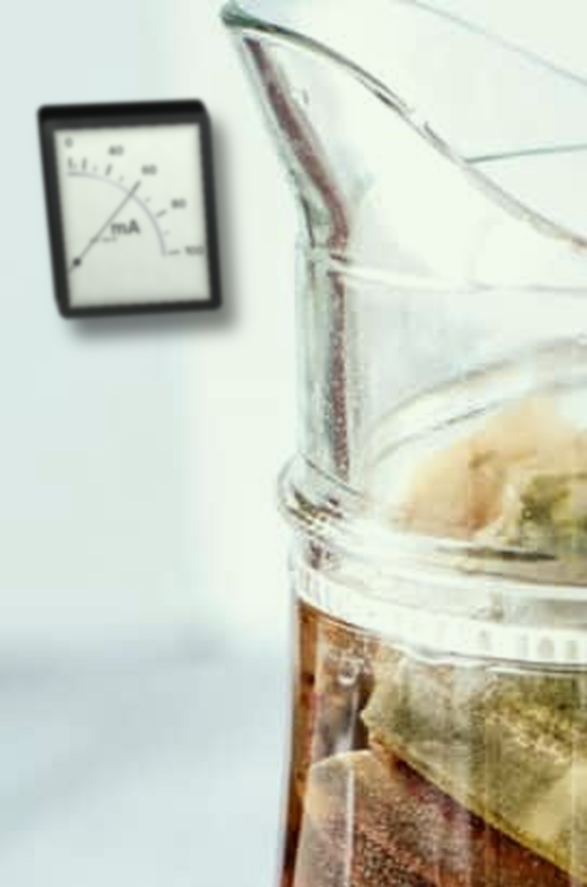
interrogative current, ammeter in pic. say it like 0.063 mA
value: 60 mA
